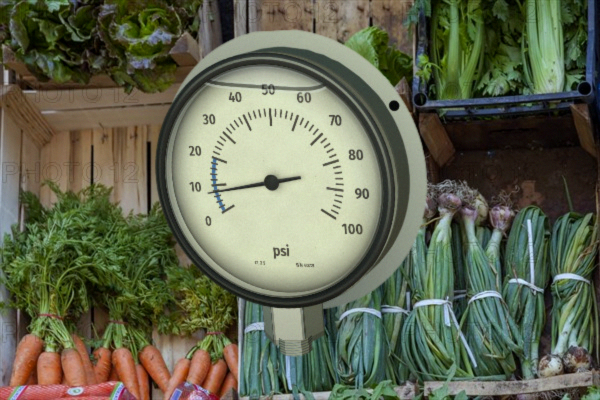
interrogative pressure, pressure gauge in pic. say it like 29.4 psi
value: 8 psi
